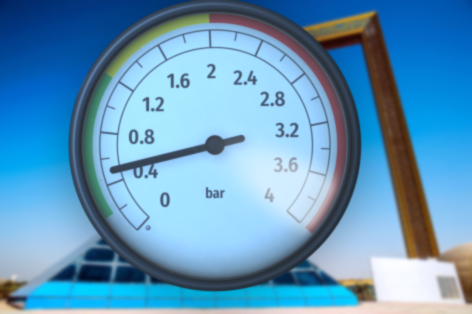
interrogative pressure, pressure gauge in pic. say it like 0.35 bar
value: 0.5 bar
